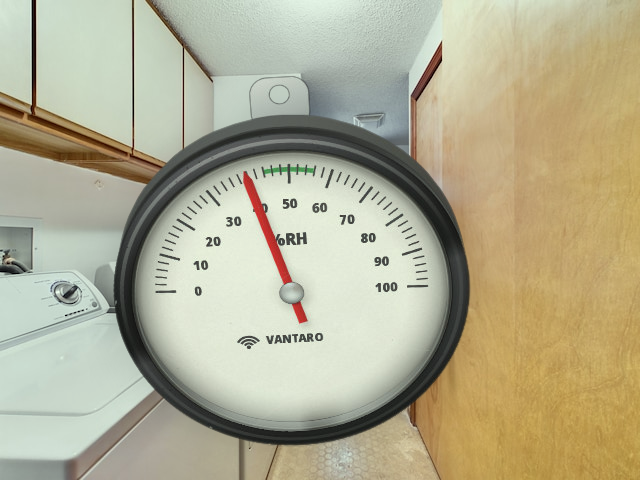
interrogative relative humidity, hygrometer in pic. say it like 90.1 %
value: 40 %
